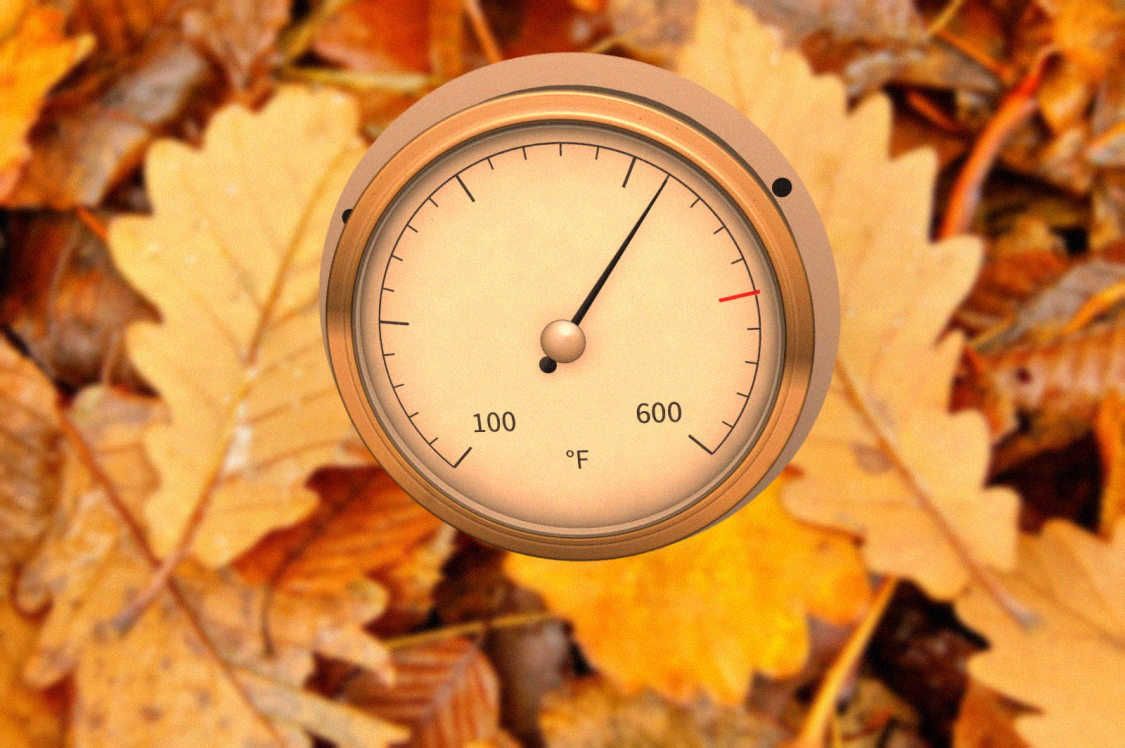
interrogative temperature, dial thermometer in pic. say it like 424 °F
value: 420 °F
